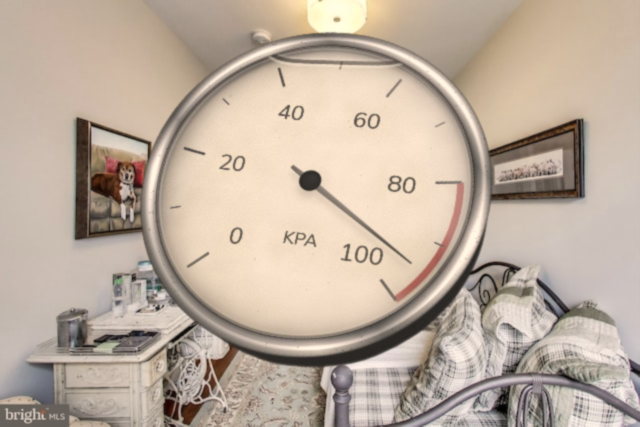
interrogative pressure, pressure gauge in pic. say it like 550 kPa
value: 95 kPa
